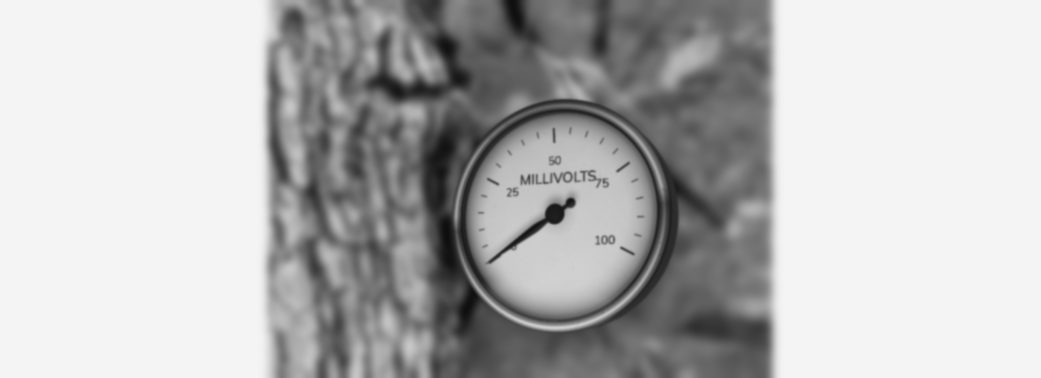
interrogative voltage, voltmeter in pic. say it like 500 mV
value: 0 mV
